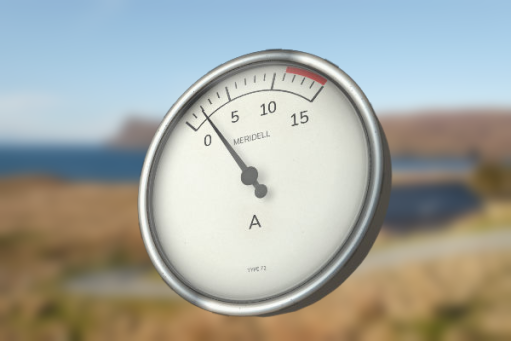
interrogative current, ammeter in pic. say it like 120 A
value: 2 A
